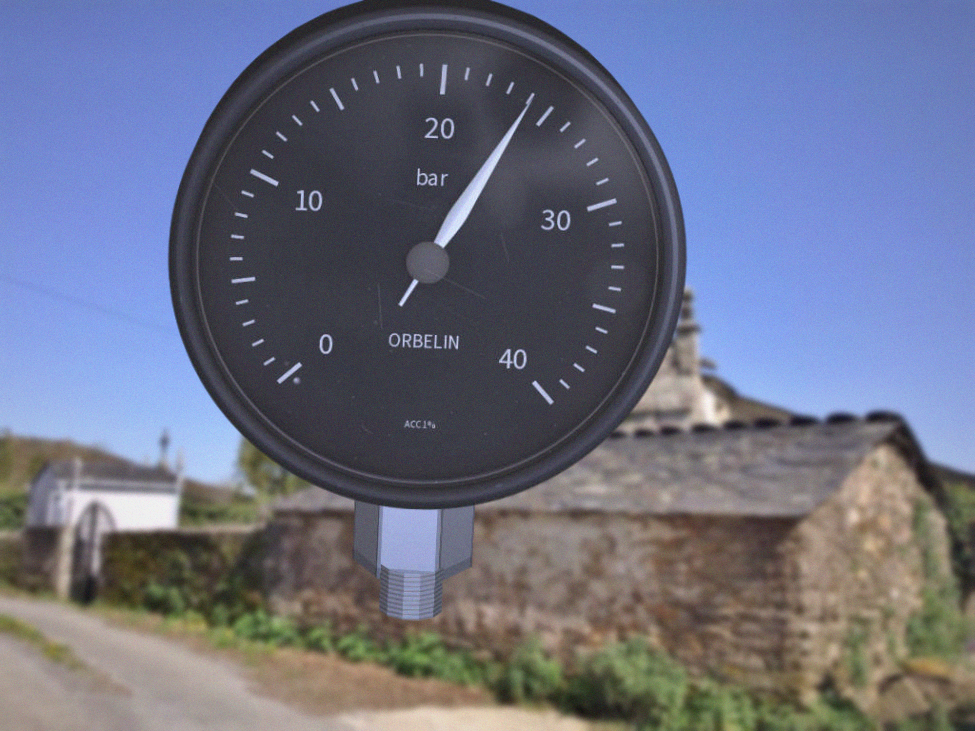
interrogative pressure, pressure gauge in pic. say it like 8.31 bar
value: 24 bar
